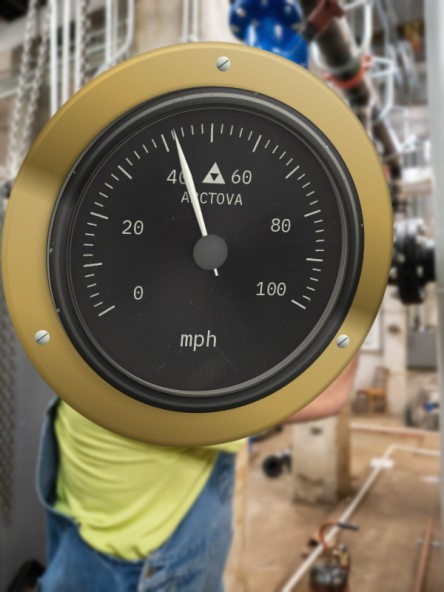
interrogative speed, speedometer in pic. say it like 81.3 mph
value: 42 mph
